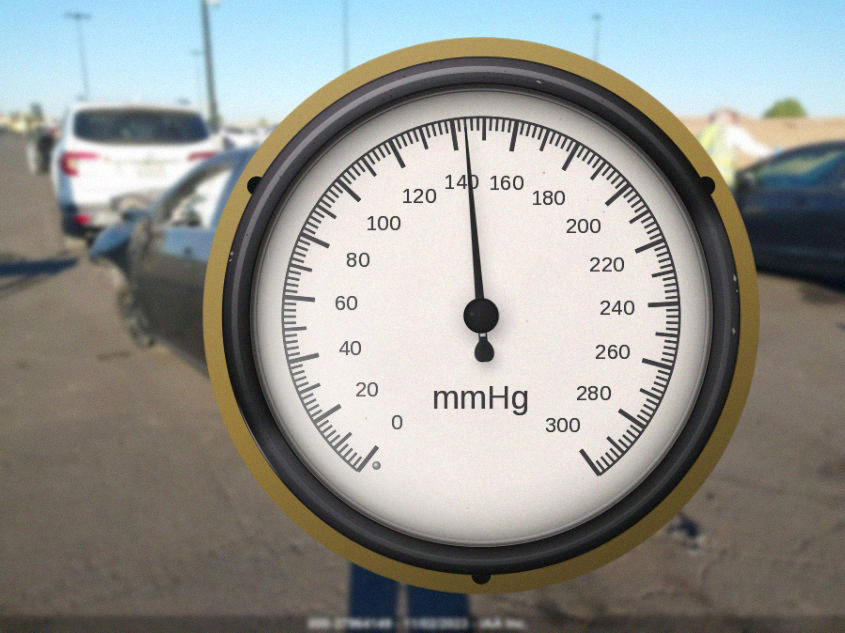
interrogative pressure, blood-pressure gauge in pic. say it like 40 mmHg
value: 144 mmHg
